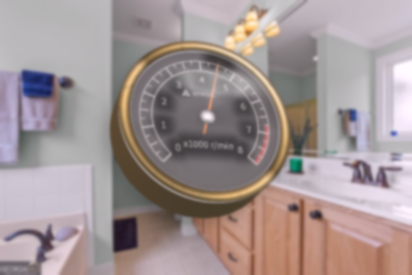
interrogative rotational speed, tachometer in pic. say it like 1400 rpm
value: 4500 rpm
